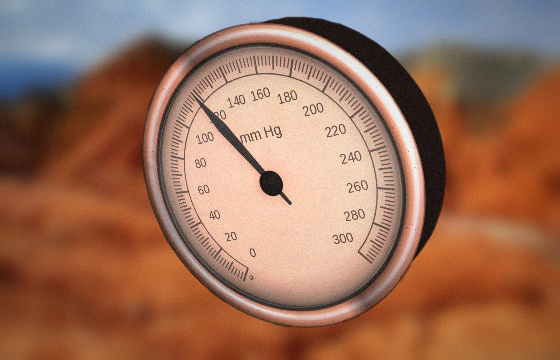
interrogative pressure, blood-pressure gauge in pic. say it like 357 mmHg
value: 120 mmHg
